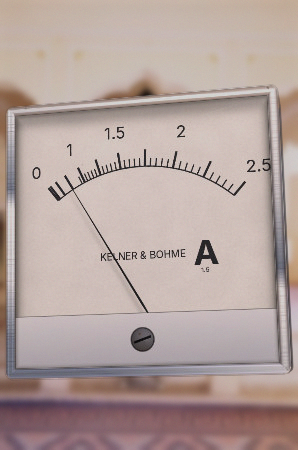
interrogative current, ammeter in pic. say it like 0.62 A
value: 0.75 A
